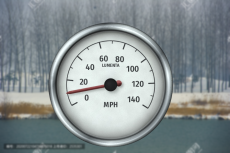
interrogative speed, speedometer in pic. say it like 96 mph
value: 10 mph
